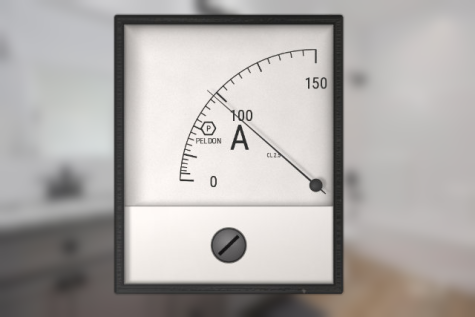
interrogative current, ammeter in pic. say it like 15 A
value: 97.5 A
